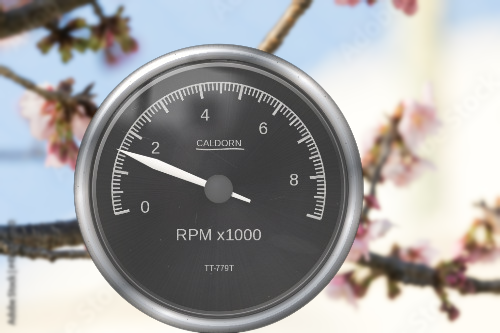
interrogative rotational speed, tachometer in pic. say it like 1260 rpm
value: 1500 rpm
